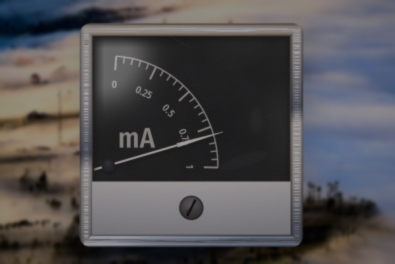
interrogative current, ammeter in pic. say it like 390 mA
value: 0.8 mA
